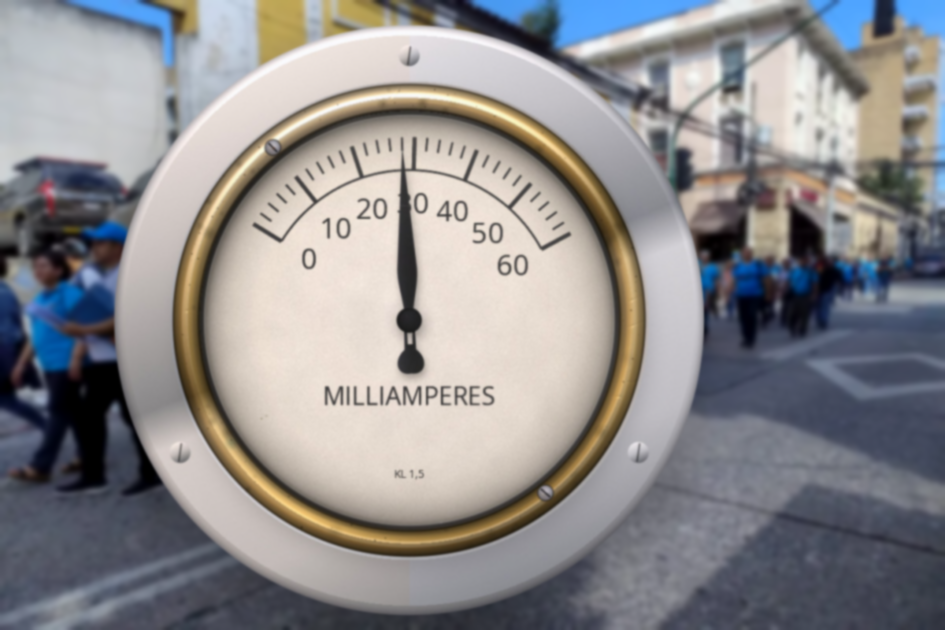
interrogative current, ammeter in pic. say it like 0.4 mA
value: 28 mA
